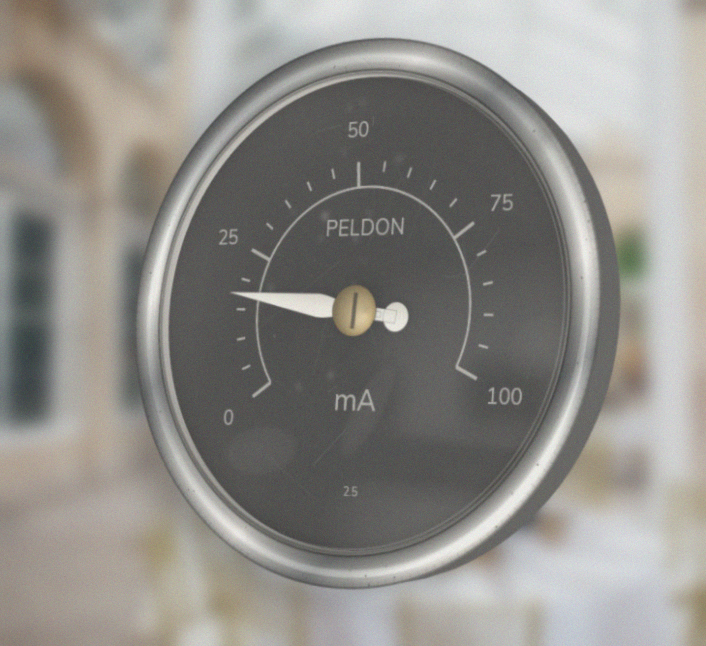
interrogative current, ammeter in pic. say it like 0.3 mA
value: 17.5 mA
